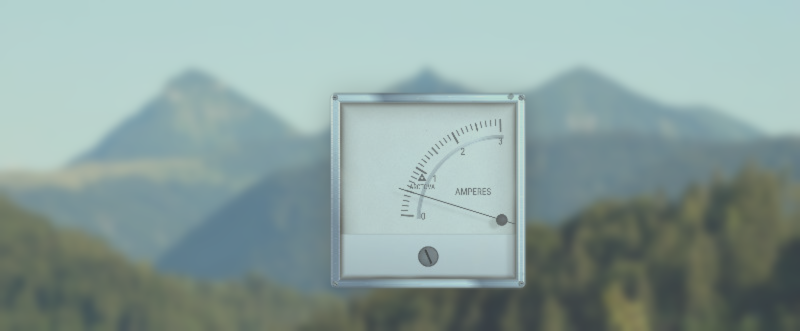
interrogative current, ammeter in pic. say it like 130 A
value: 0.5 A
